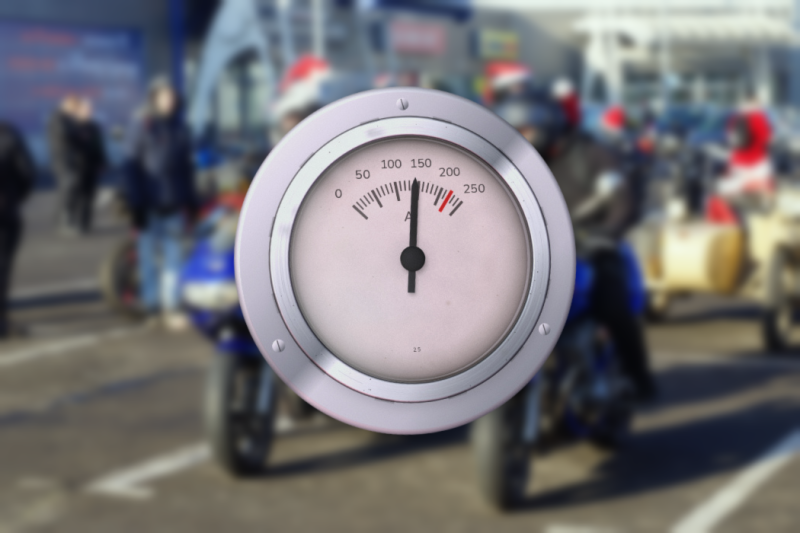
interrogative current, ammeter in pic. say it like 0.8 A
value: 140 A
